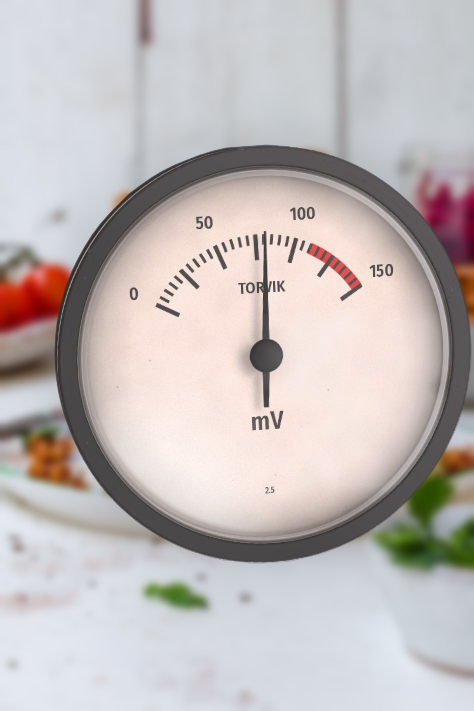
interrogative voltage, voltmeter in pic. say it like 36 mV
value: 80 mV
